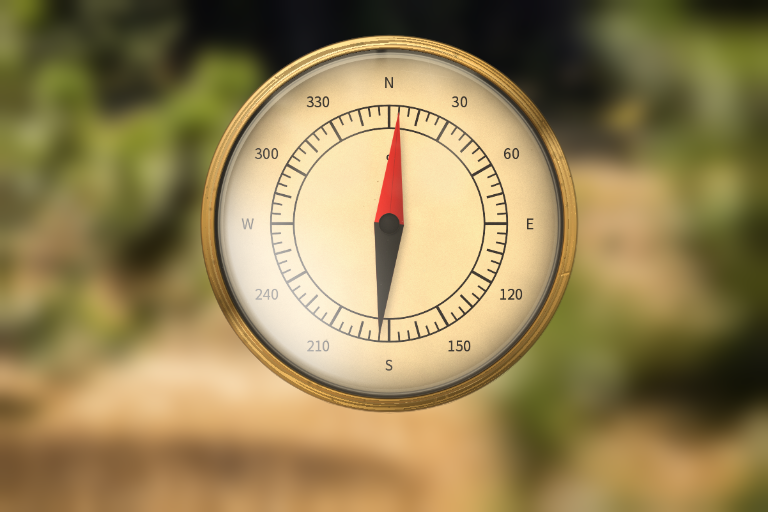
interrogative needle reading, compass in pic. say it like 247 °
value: 5 °
